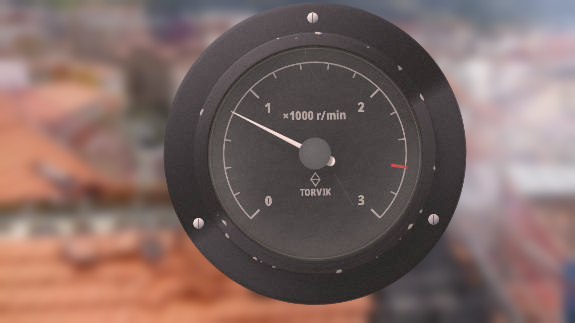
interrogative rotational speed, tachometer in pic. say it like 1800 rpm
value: 800 rpm
